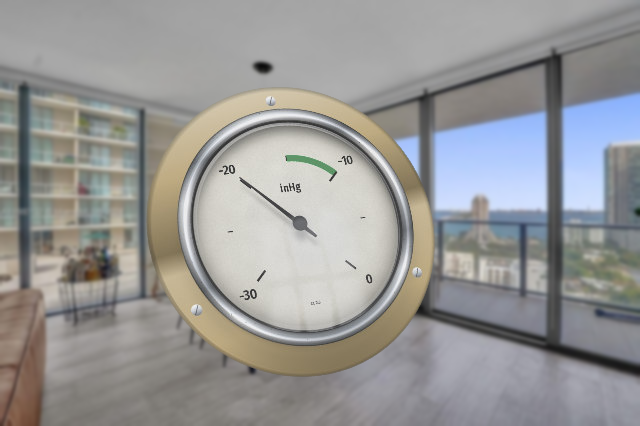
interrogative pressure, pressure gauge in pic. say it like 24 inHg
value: -20 inHg
